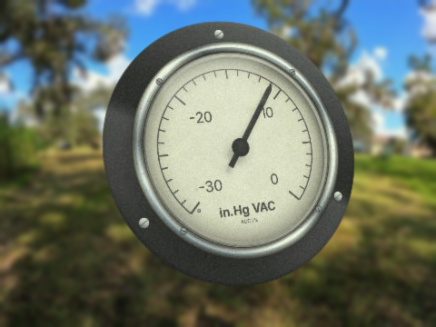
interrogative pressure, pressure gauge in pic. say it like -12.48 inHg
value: -11 inHg
